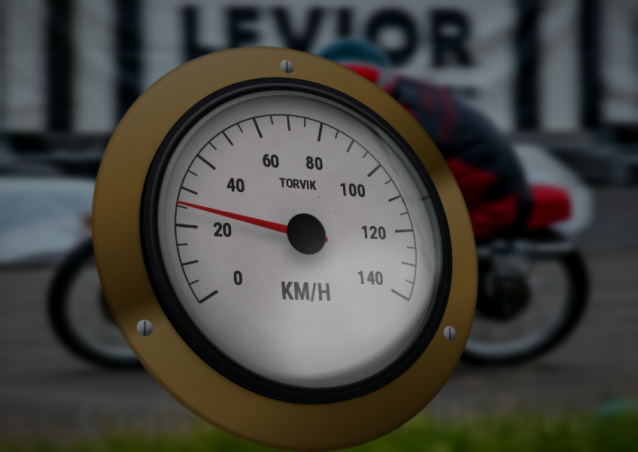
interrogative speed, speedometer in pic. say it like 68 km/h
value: 25 km/h
